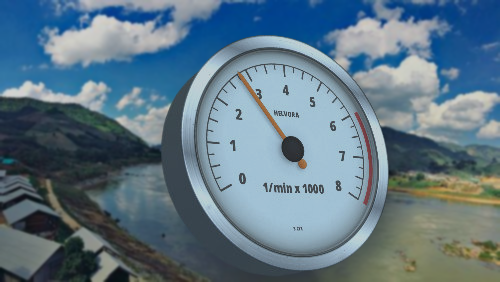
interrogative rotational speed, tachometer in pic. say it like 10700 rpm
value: 2750 rpm
